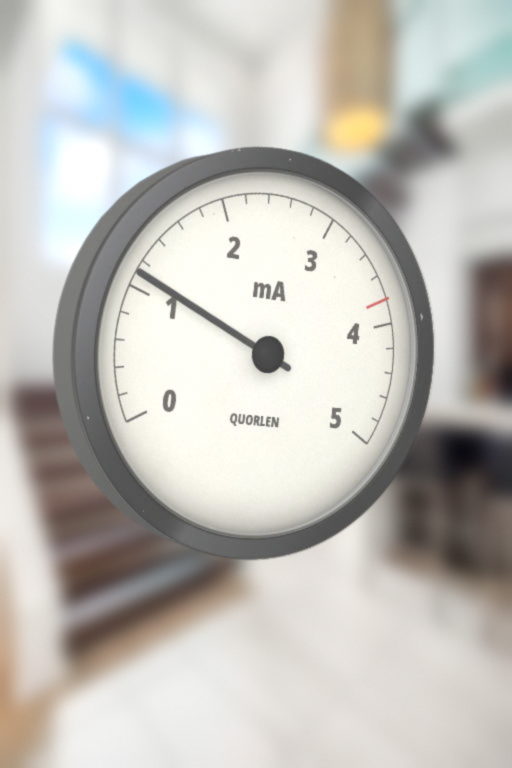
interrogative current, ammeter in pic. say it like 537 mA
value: 1.1 mA
